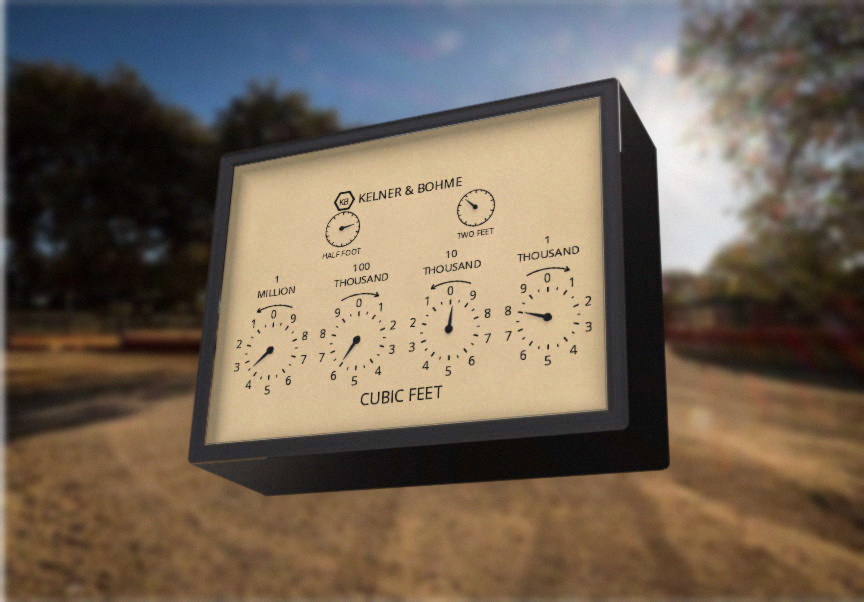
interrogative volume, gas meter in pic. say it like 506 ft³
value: 359800 ft³
